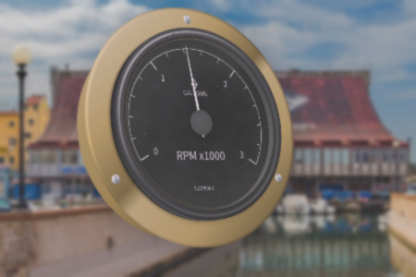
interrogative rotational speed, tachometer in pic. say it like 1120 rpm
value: 1400 rpm
